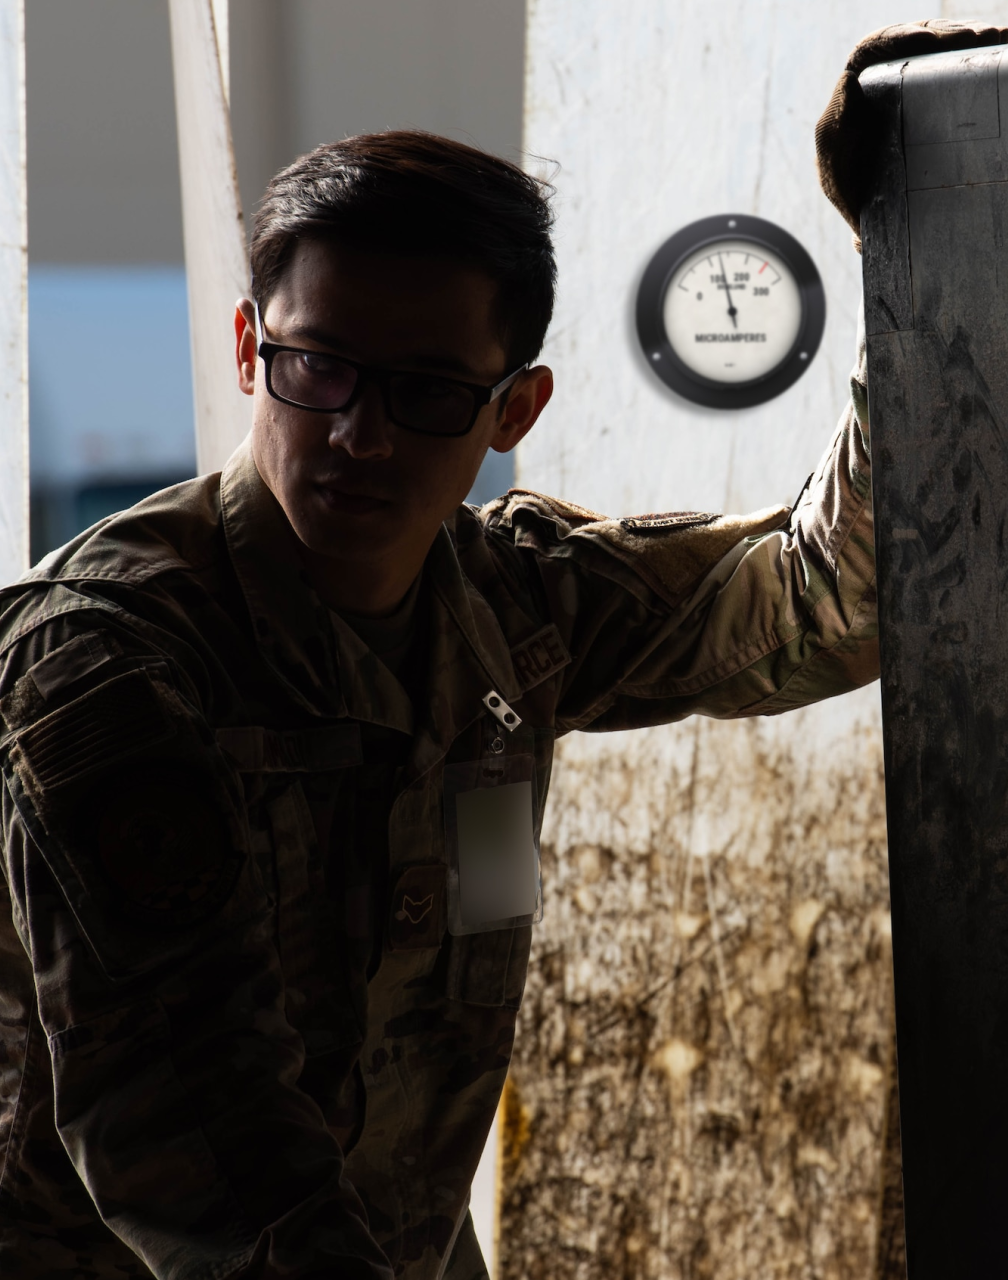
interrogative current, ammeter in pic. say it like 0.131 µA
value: 125 µA
